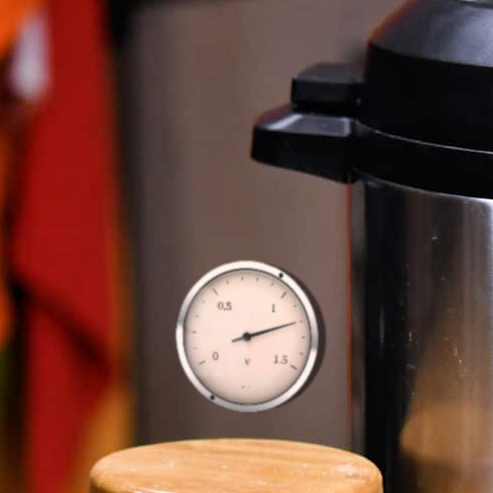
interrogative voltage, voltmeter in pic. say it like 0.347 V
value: 1.2 V
